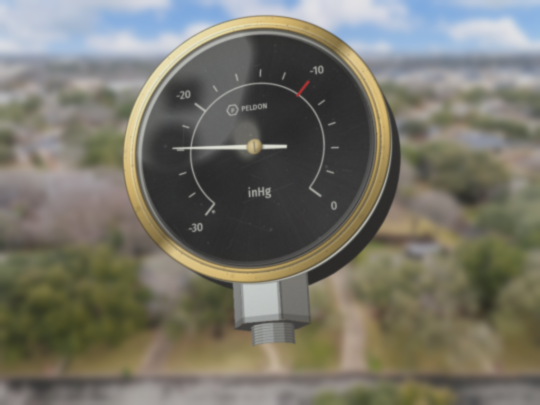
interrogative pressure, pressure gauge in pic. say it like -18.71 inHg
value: -24 inHg
